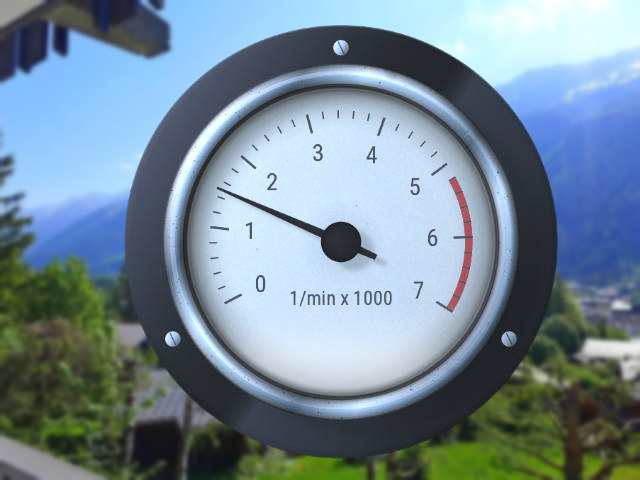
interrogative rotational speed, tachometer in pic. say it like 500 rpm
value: 1500 rpm
